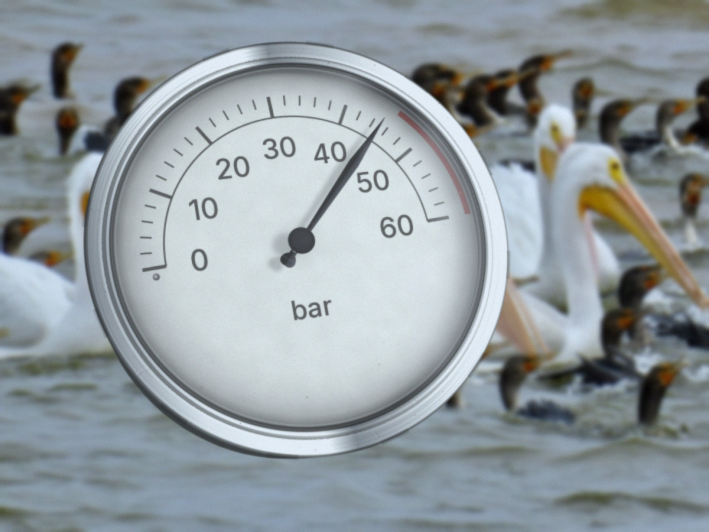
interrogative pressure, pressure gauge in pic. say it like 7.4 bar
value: 45 bar
